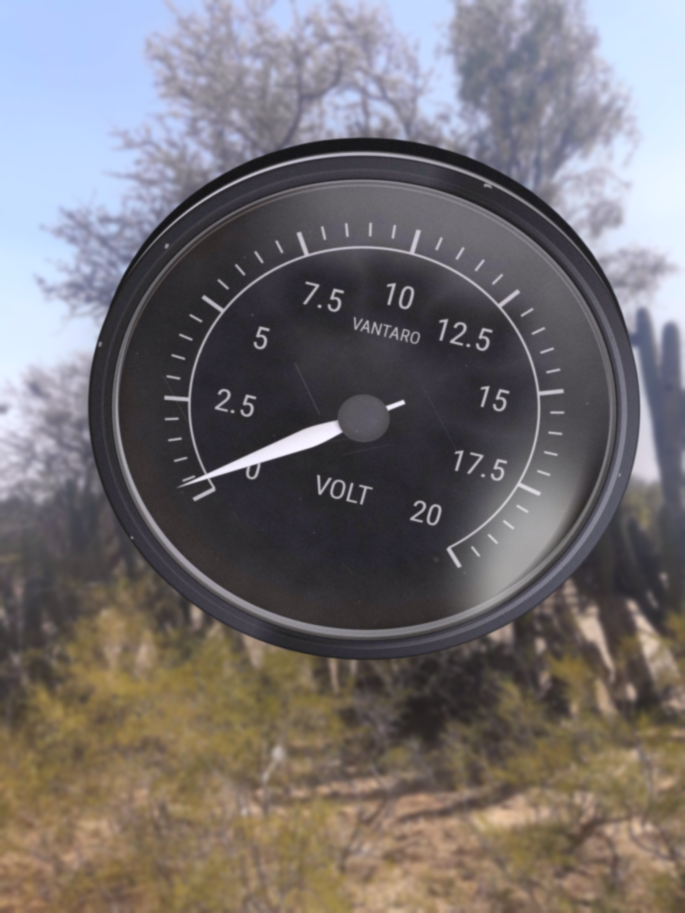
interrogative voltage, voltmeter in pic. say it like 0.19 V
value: 0.5 V
